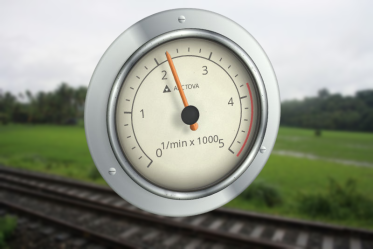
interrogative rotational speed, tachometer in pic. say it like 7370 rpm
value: 2200 rpm
